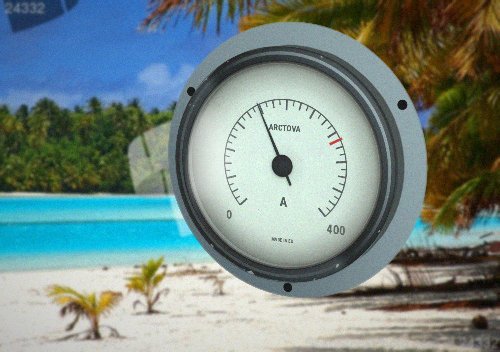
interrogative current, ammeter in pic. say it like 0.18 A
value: 160 A
